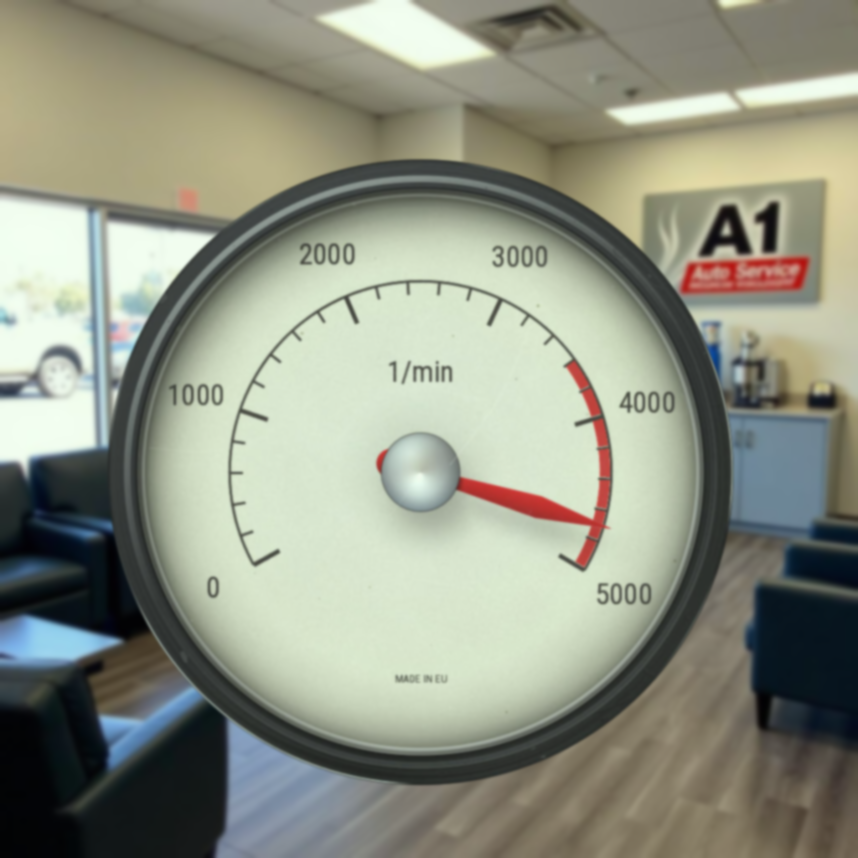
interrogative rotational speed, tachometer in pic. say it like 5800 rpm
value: 4700 rpm
